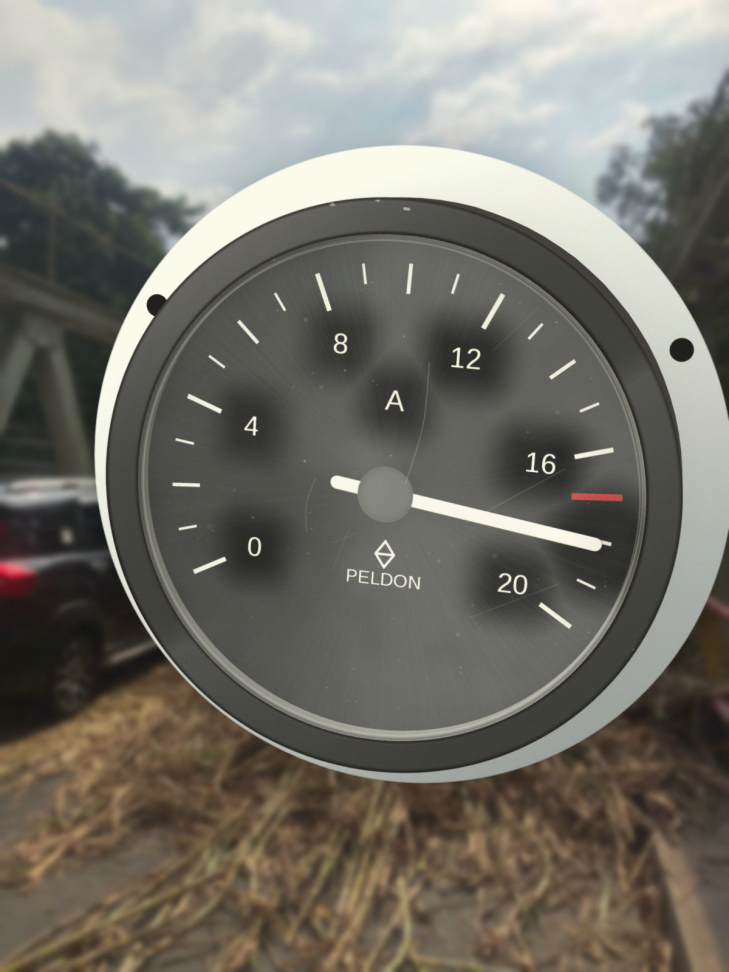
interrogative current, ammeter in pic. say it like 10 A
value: 18 A
